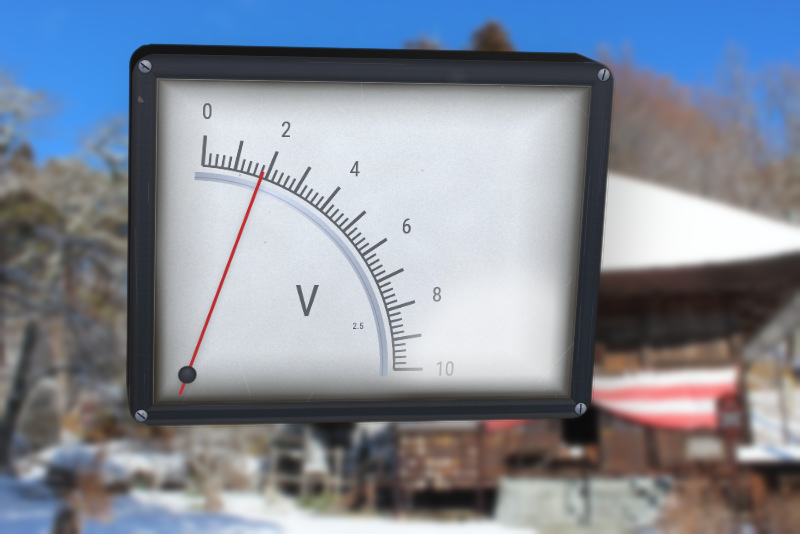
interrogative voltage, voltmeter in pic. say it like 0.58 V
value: 1.8 V
